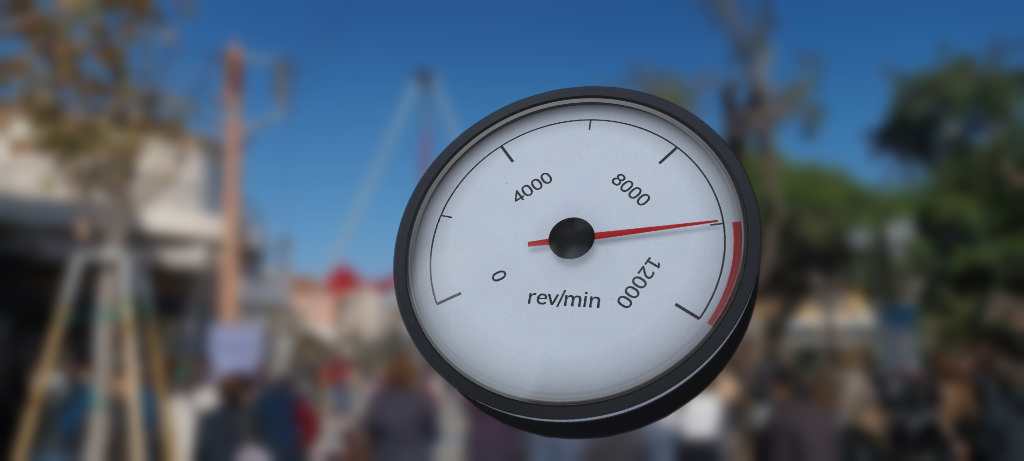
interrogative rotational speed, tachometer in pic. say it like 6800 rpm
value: 10000 rpm
